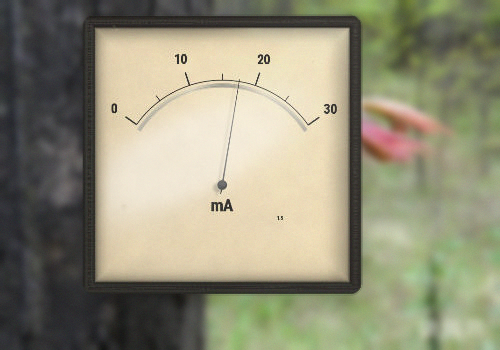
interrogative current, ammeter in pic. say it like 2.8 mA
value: 17.5 mA
